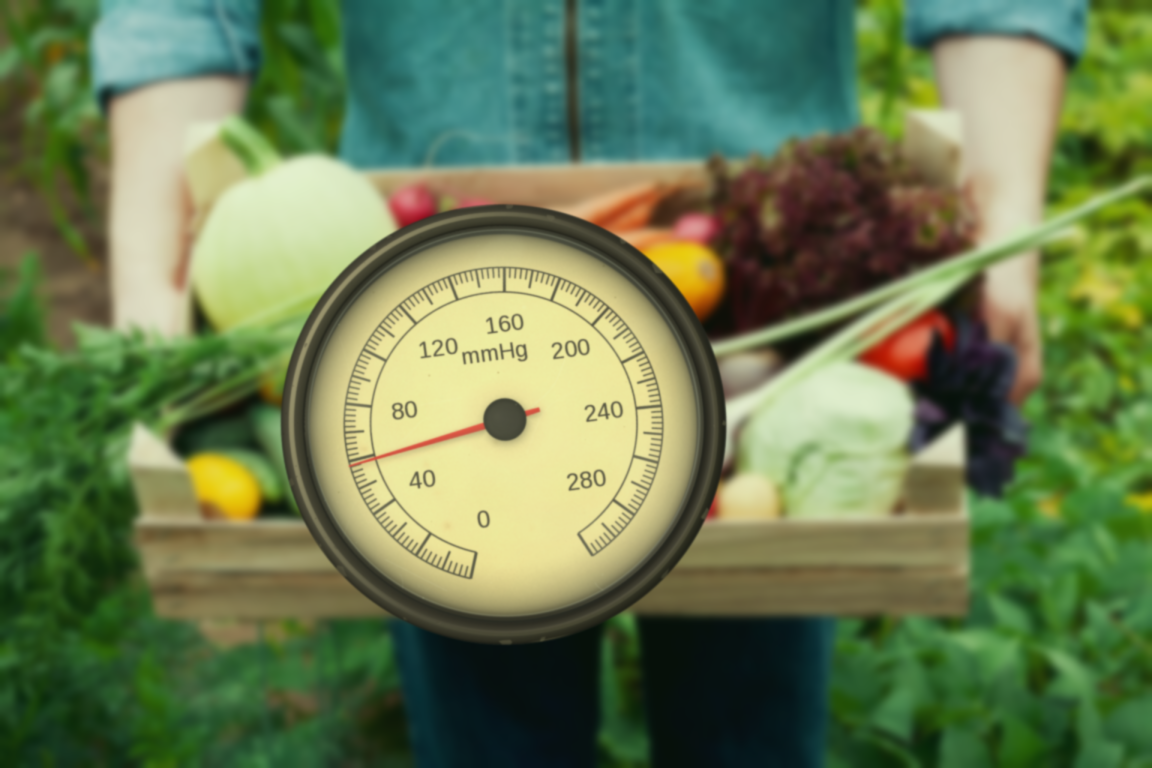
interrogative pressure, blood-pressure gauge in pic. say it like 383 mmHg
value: 58 mmHg
